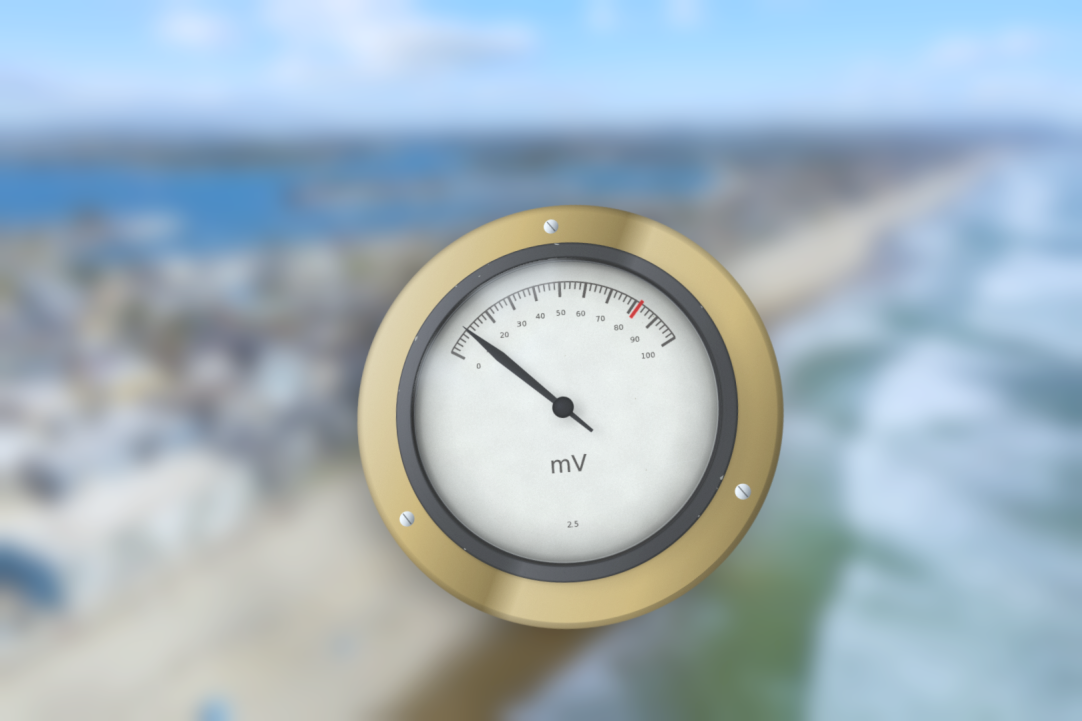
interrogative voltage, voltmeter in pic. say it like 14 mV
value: 10 mV
